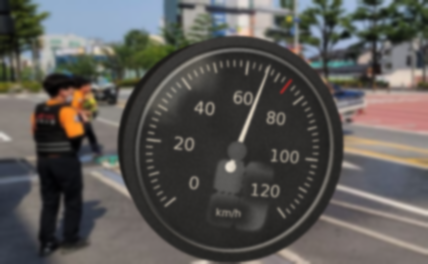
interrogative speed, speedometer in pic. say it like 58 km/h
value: 66 km/h
